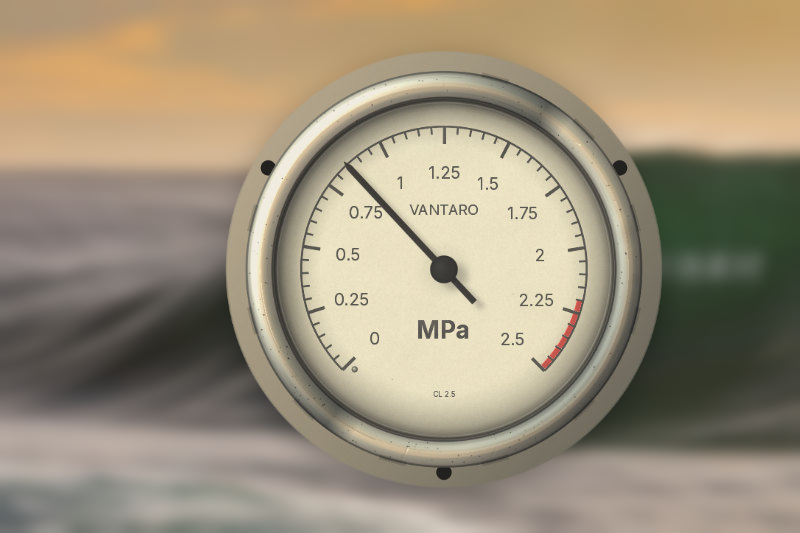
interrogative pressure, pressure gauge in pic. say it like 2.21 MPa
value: 0.85 MPa
